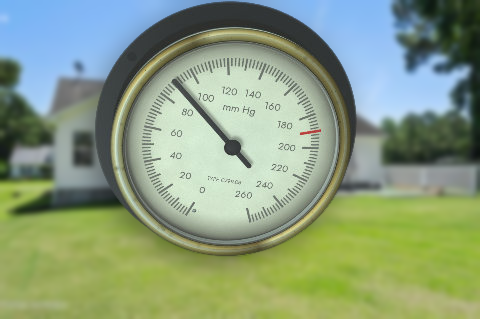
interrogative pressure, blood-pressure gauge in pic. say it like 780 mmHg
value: 90 mmHg
